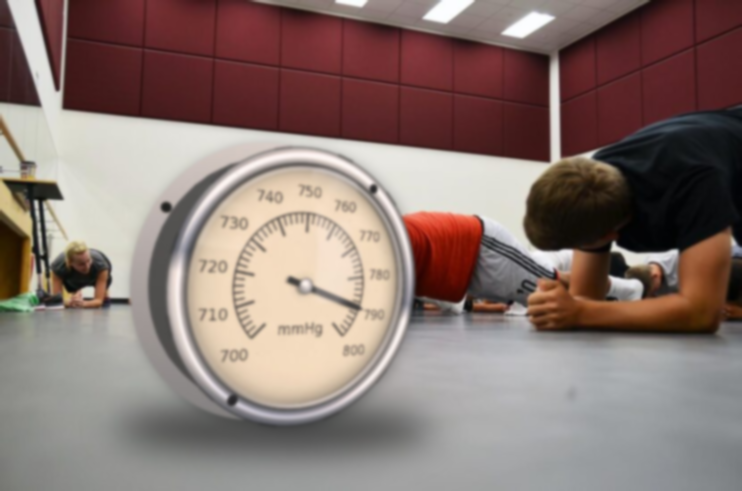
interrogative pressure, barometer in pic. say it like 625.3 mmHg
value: 790 mmHg
